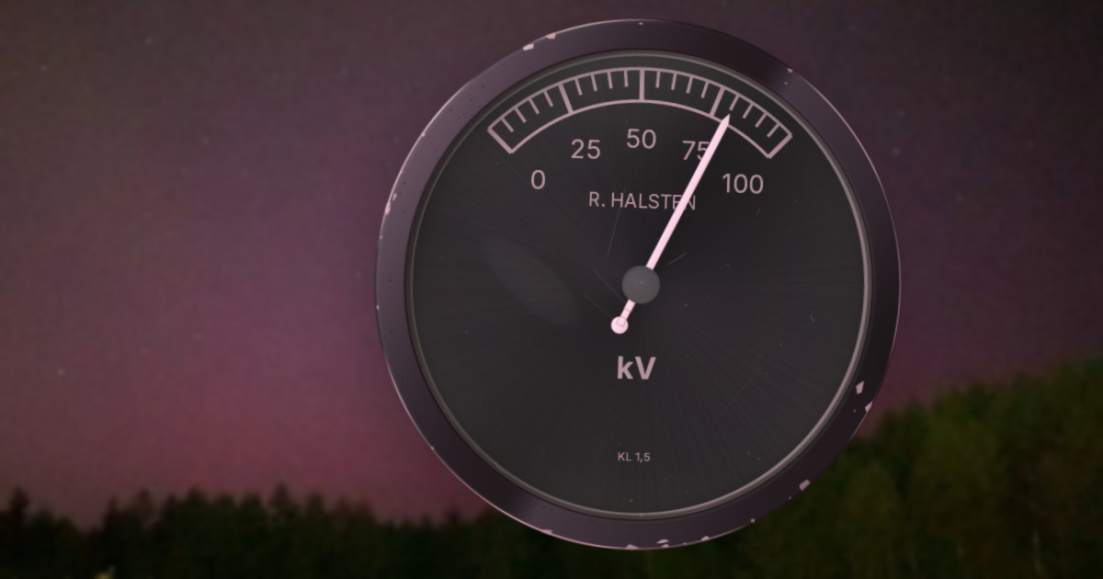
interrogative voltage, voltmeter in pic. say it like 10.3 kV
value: 80 kV
